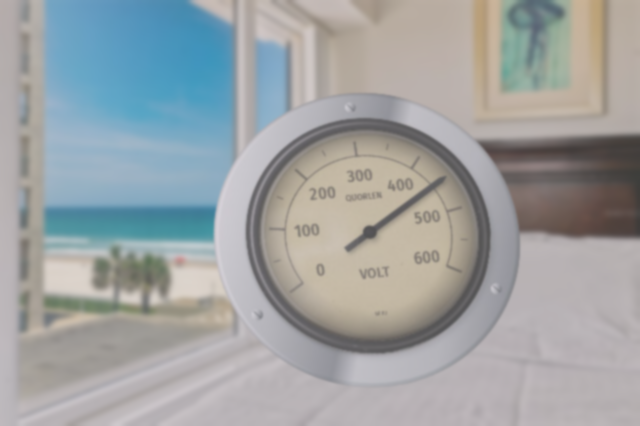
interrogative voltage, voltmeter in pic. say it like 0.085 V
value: 450 V
